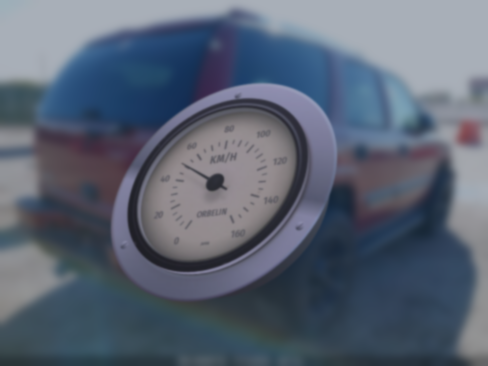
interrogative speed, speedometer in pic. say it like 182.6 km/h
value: 50 km/h
